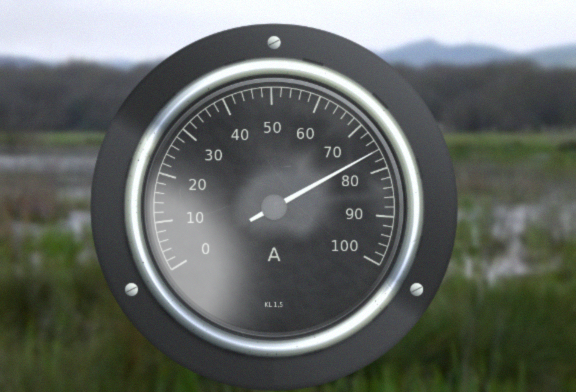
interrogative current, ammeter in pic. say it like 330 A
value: 76 A
